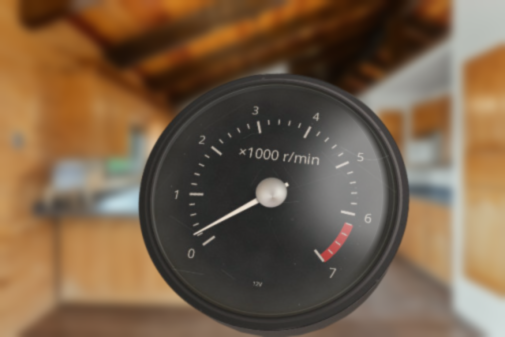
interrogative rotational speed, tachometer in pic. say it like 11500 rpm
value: 200 rpm
